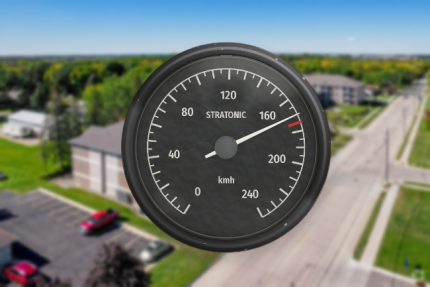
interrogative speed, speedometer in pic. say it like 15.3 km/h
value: 170 km/h
